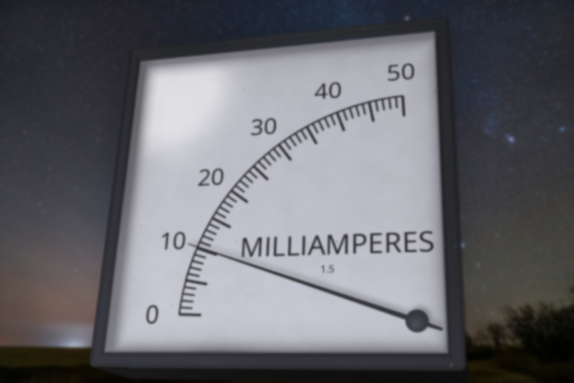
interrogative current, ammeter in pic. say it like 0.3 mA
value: 10 mA
